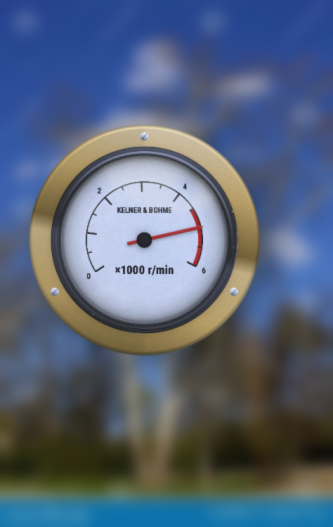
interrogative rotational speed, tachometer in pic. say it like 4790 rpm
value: 5000 rpm
